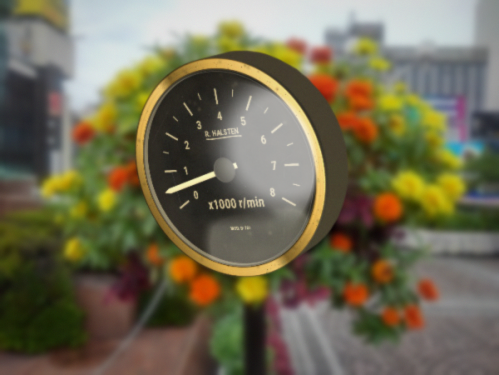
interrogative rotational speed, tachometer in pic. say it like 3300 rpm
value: 500 rpm
